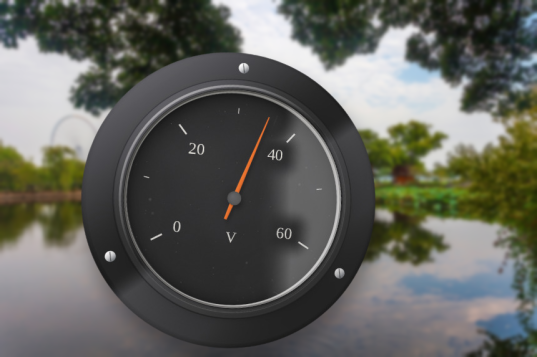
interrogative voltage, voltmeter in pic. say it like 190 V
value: 35 V
